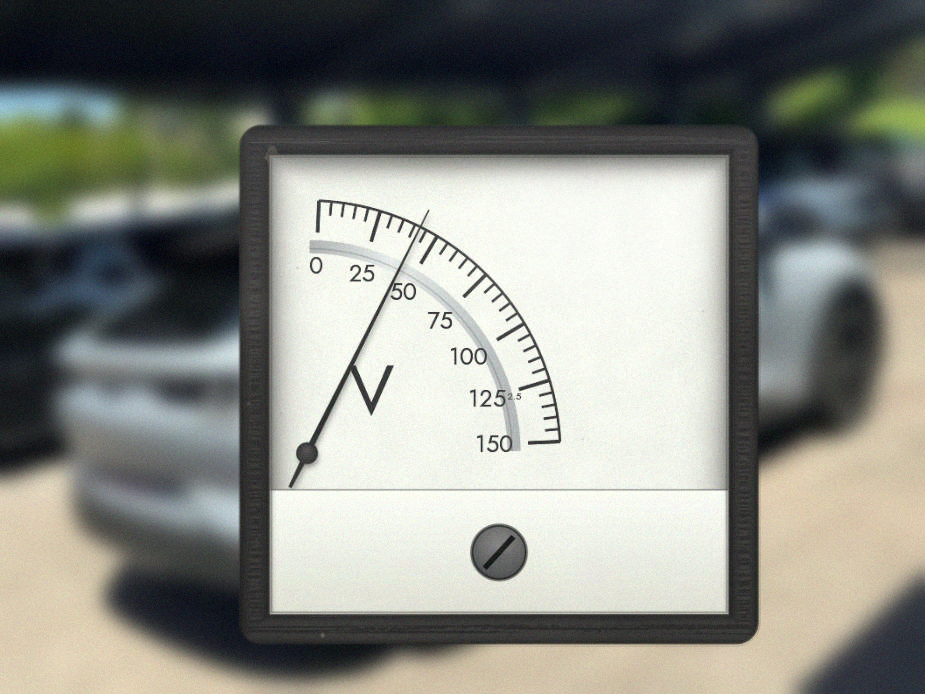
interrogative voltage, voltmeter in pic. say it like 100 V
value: 42.5 V
